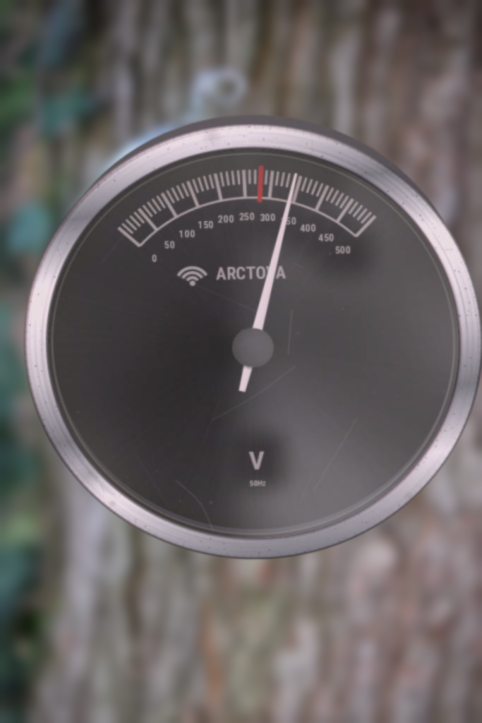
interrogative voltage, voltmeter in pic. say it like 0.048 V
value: 340 V
